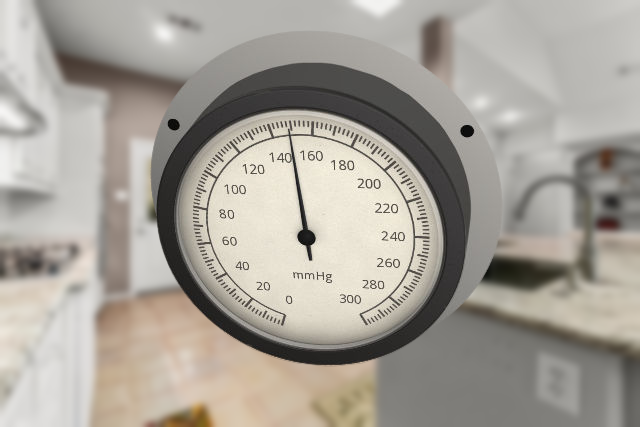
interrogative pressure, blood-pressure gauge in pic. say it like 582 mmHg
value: 150 mmHg
